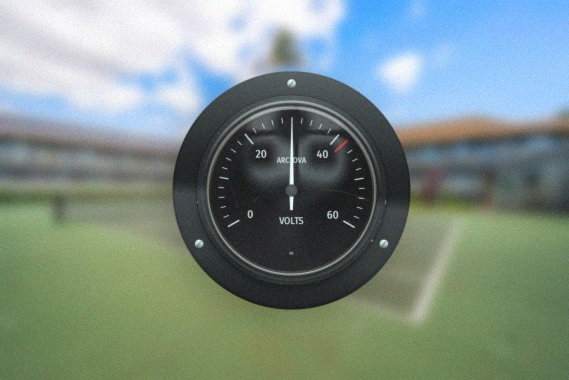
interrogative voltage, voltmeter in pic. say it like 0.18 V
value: 30 V
